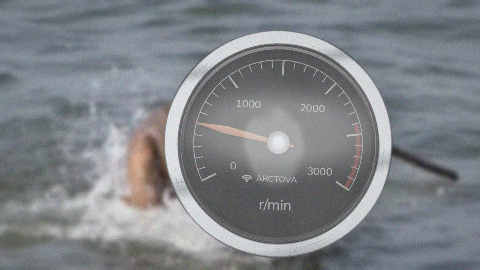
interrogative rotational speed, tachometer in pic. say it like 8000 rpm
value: 500 rpm
